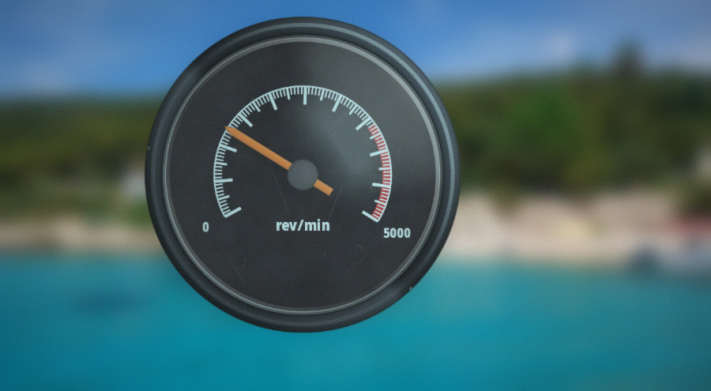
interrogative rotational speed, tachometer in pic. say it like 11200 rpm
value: 1250 rpm
